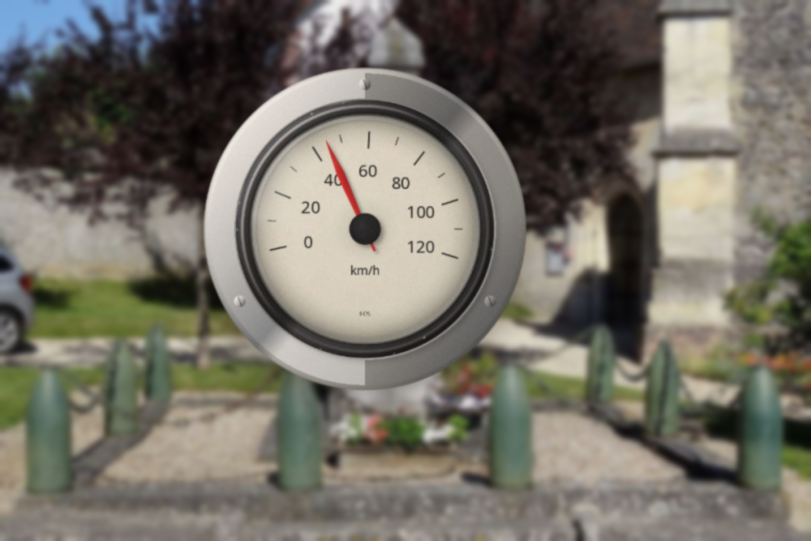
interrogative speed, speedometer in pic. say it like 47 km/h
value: 45 km/h
